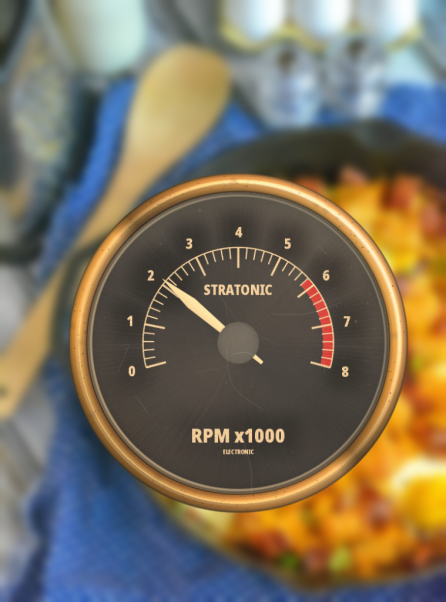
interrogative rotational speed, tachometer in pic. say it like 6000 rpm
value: 2100 rpm
